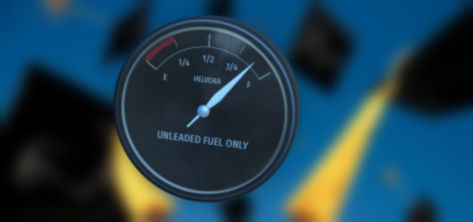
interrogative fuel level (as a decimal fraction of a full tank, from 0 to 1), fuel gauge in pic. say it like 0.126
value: 0.875
